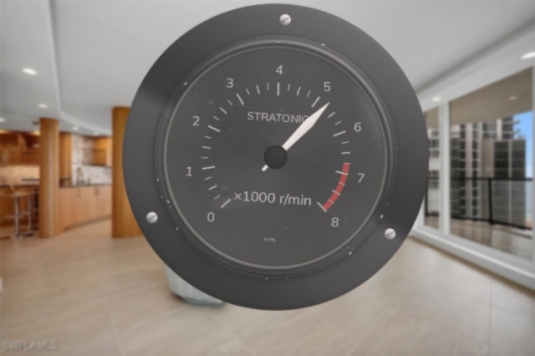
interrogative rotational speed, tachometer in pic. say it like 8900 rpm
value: 5250 rpm
